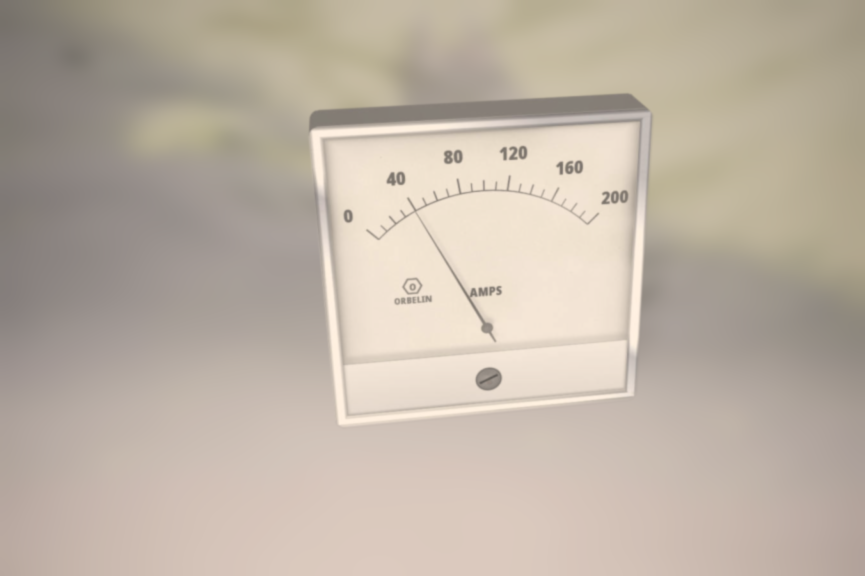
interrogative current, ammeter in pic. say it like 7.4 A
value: 40 A
